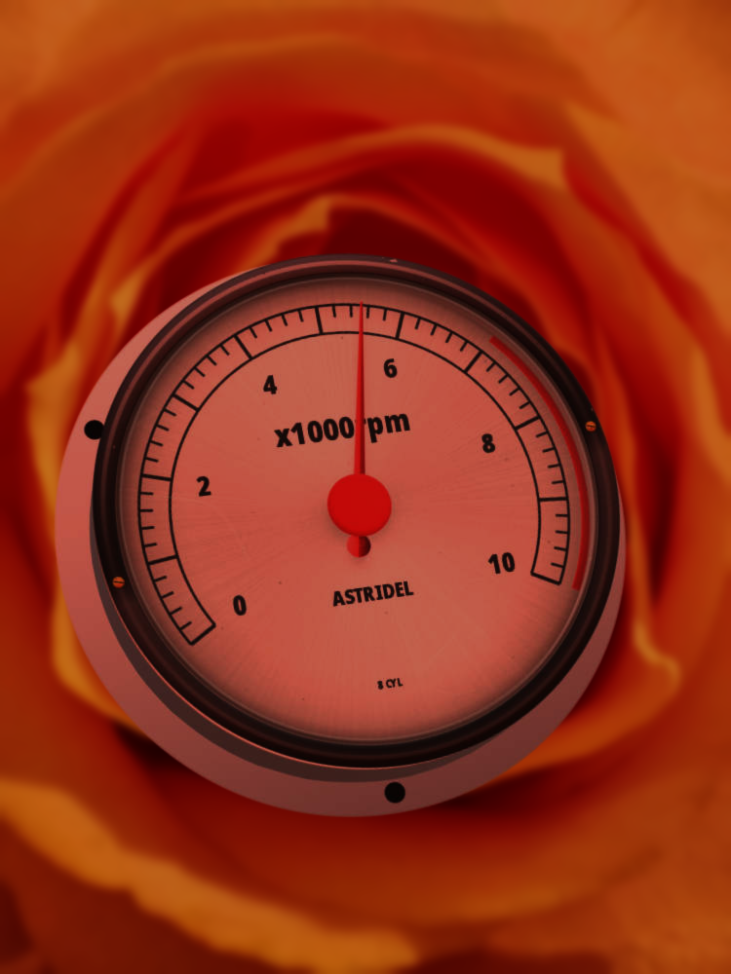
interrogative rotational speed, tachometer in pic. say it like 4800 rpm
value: 5500 rpm
